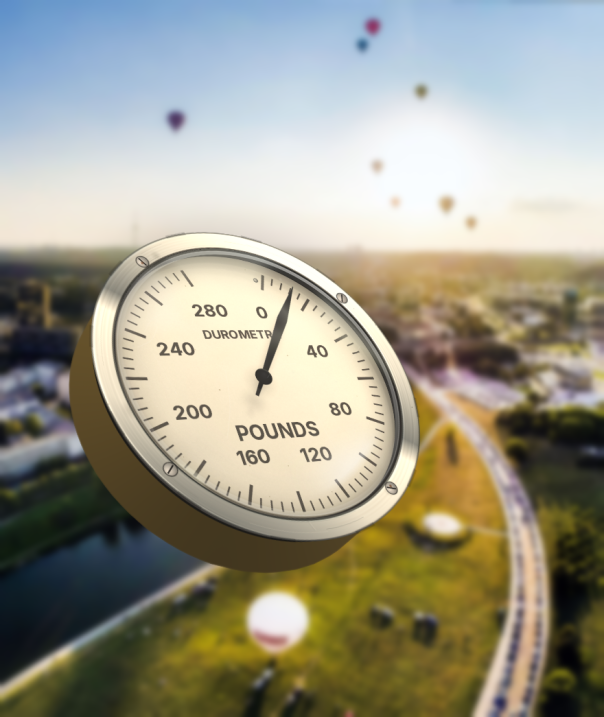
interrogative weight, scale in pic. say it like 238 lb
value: 12 lb
